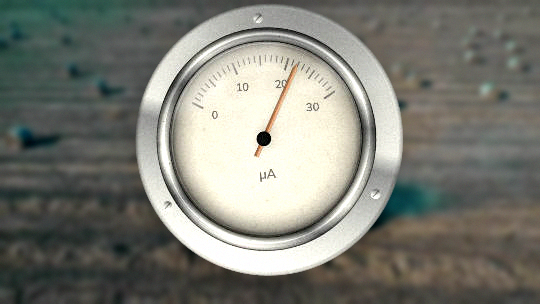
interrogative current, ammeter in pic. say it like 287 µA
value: 22 µA
